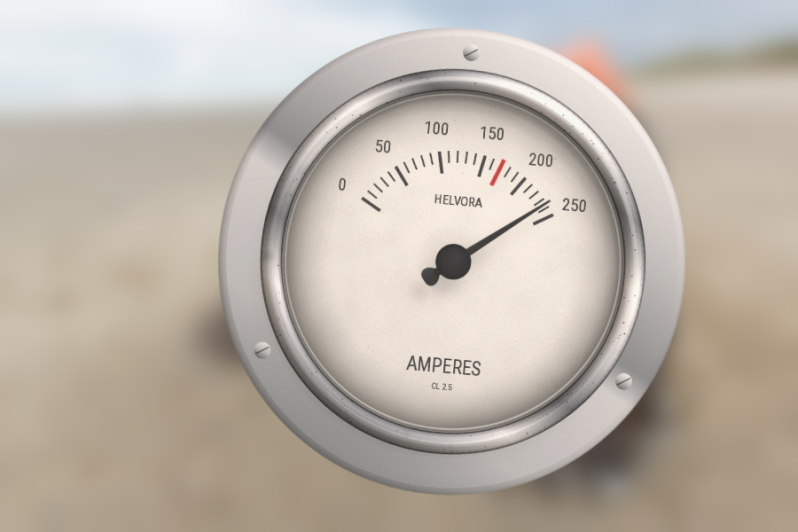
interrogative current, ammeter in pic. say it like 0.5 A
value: 235 A
